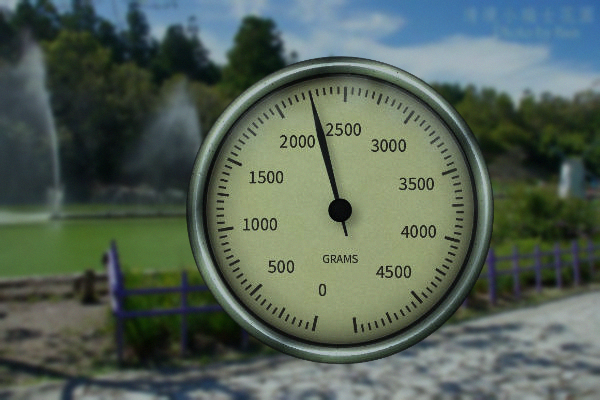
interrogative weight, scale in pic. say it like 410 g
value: 2250 g
